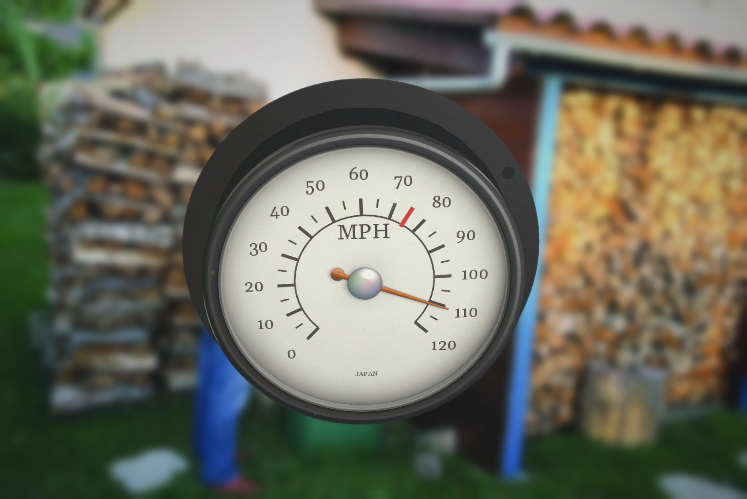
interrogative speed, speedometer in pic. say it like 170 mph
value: 110 mph
